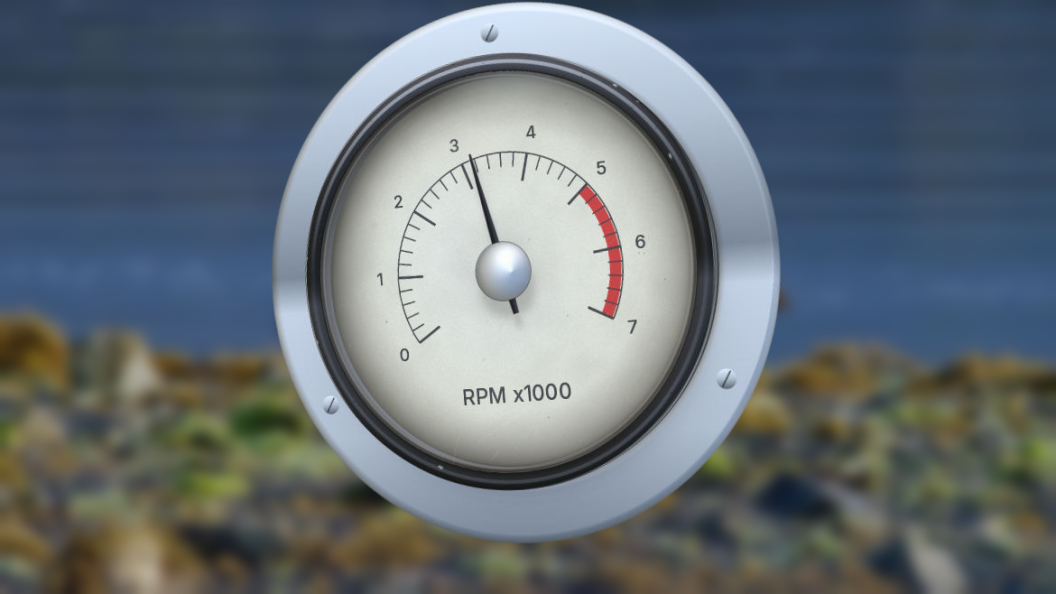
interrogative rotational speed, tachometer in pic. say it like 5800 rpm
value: 3200 rpm
